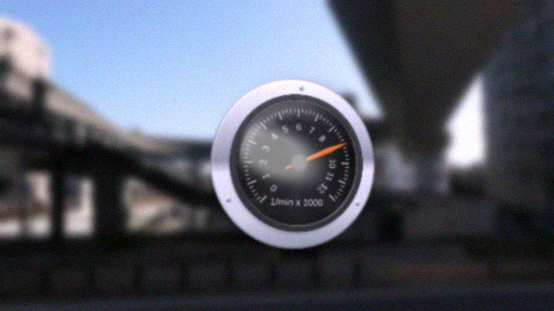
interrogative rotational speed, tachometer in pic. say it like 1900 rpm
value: 9000 rpm
